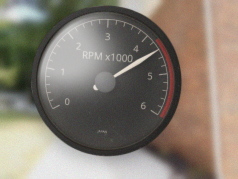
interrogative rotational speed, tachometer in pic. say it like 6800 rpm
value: 4400 rpm
